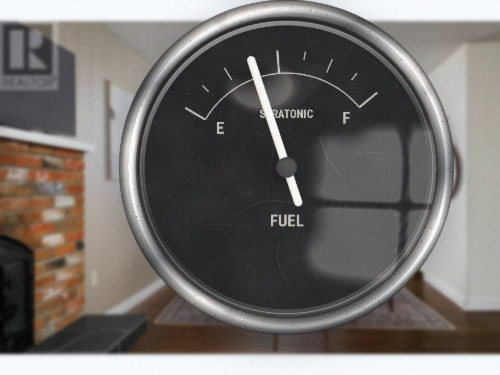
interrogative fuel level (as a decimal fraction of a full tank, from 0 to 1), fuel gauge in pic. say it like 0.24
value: 0.375
